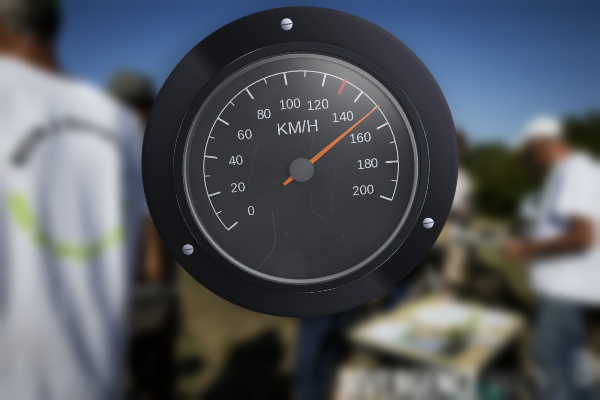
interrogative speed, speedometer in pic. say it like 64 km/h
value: 150 km/h
